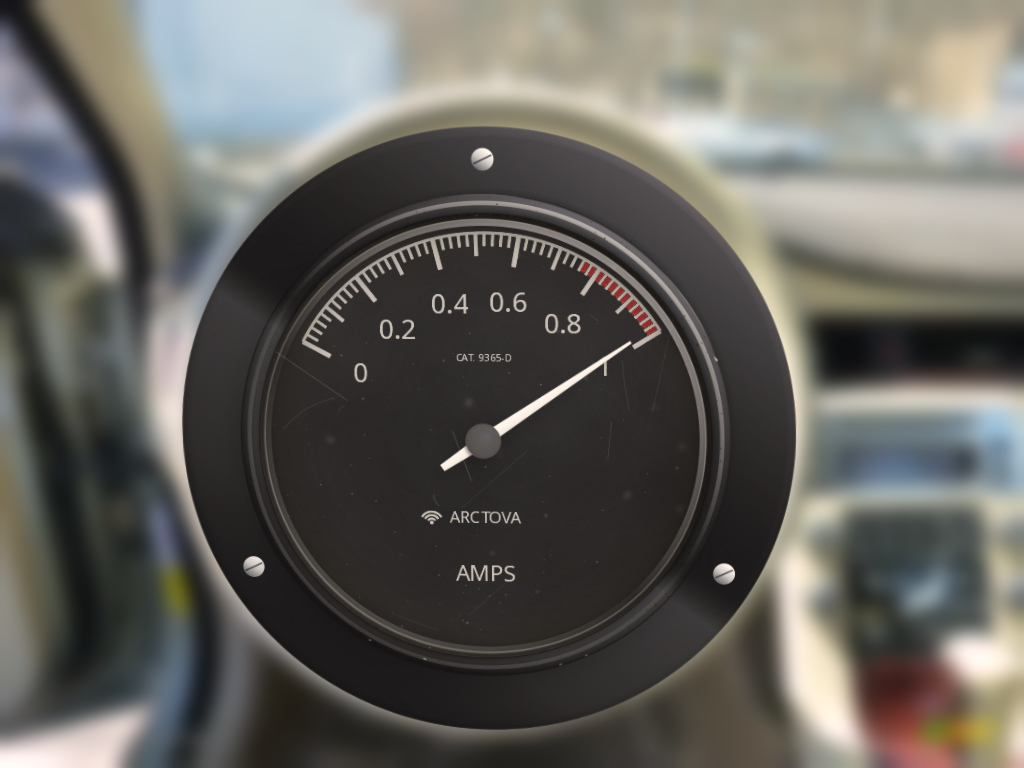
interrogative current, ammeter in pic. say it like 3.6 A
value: 0.98 A
